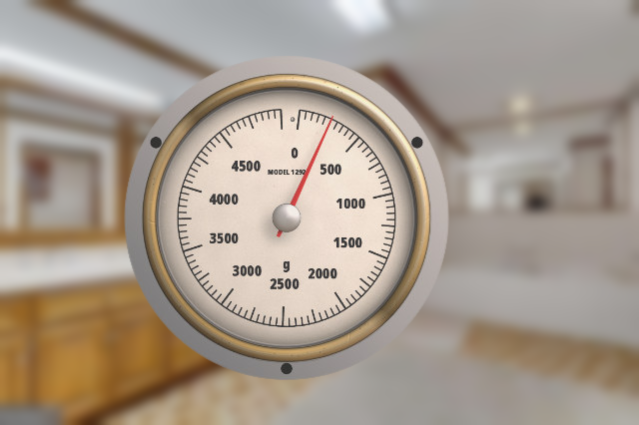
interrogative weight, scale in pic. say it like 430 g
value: 250 g
